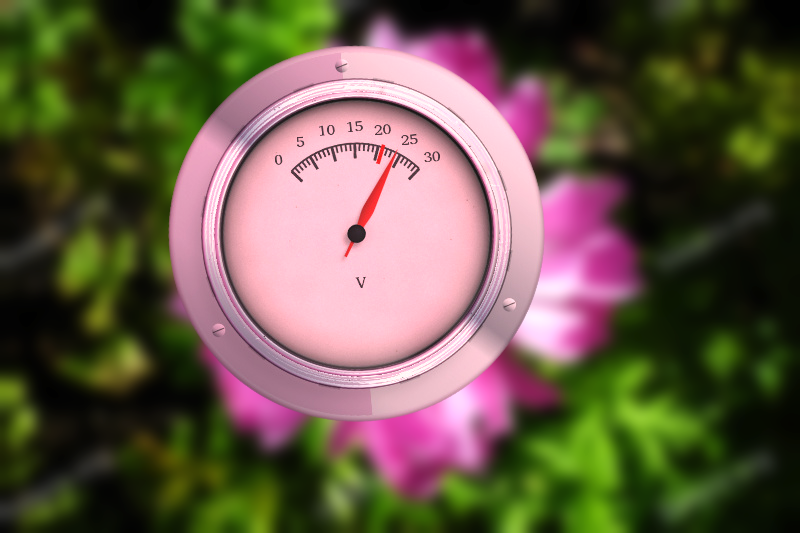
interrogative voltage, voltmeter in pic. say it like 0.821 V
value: 24 V
